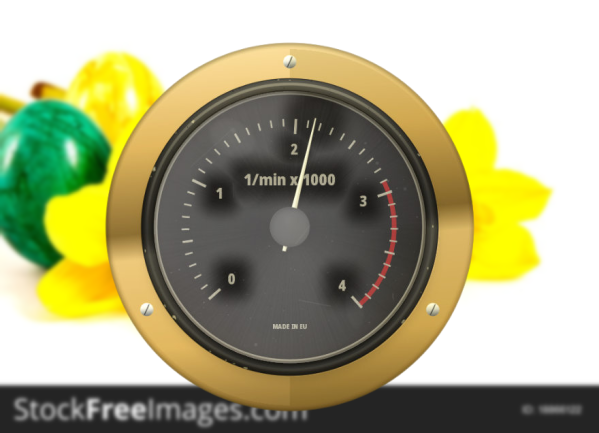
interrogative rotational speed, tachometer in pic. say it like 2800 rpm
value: 2150 rpm
